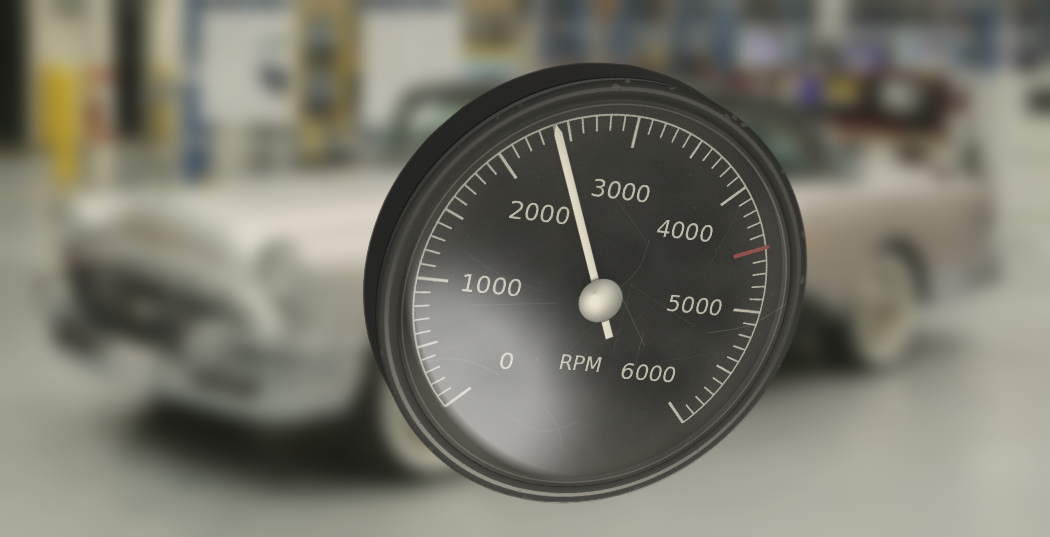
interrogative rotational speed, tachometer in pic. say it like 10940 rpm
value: 2400 rpm
